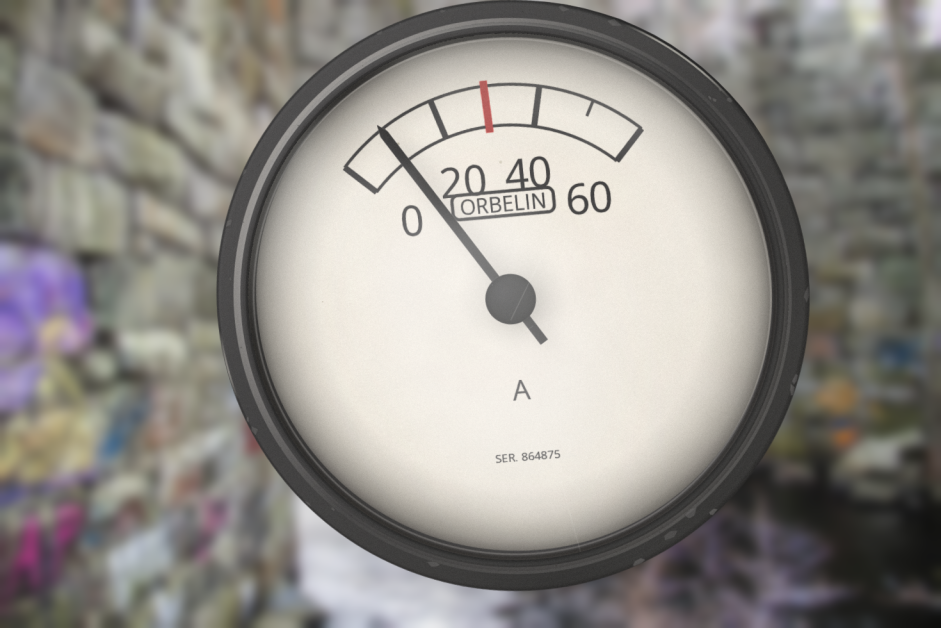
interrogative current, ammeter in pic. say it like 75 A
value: 10 A
